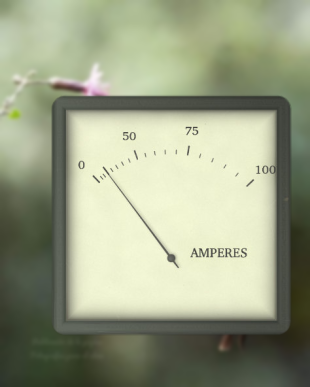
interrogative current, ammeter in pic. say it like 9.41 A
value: 25 A
